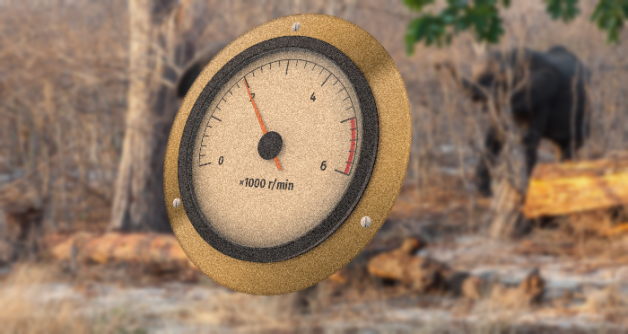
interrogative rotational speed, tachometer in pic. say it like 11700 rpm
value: 2000 rpm
